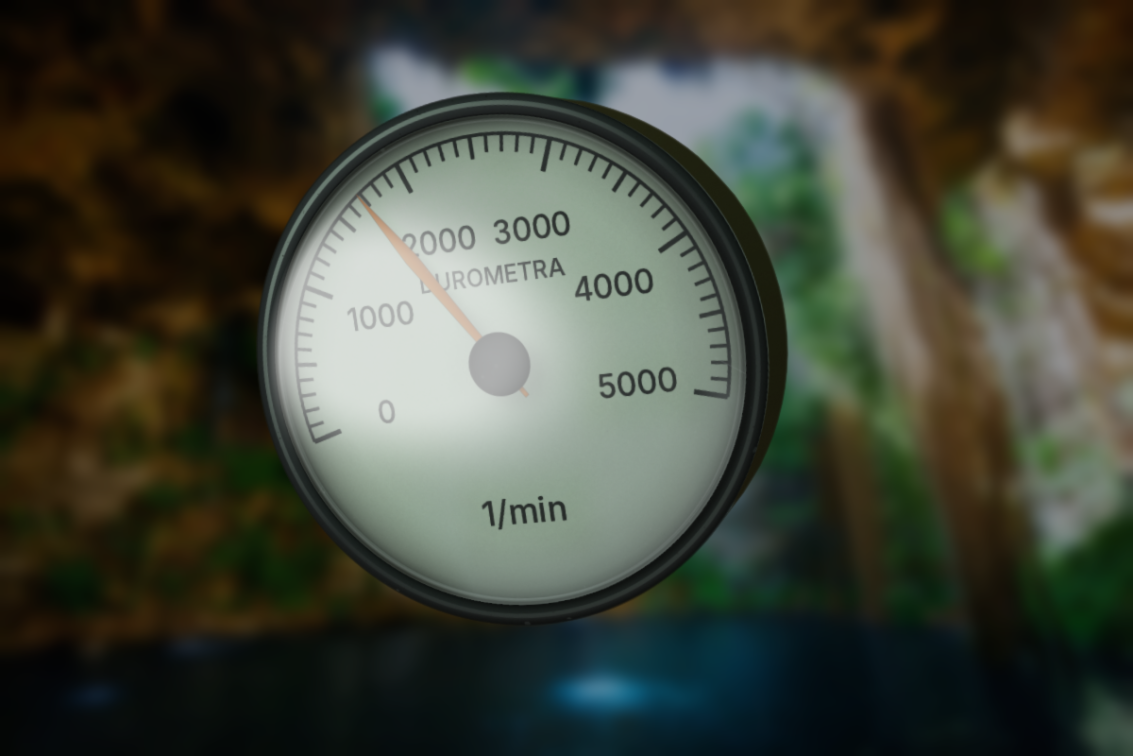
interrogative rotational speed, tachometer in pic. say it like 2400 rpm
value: 1700 rpm
